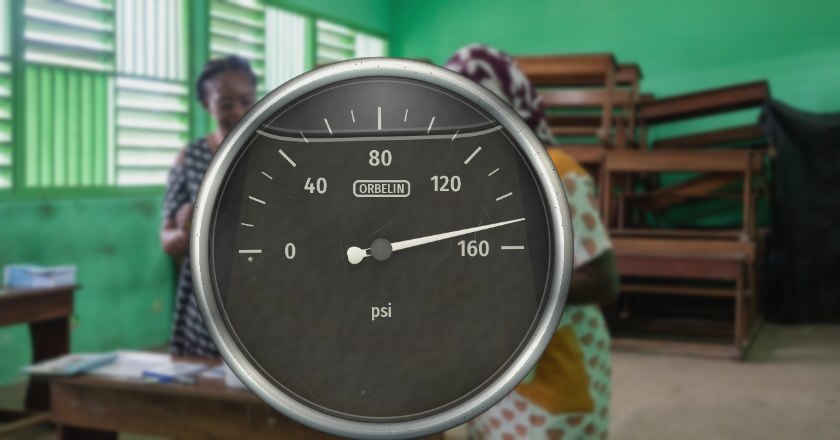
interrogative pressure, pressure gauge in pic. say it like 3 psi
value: 150 psi
